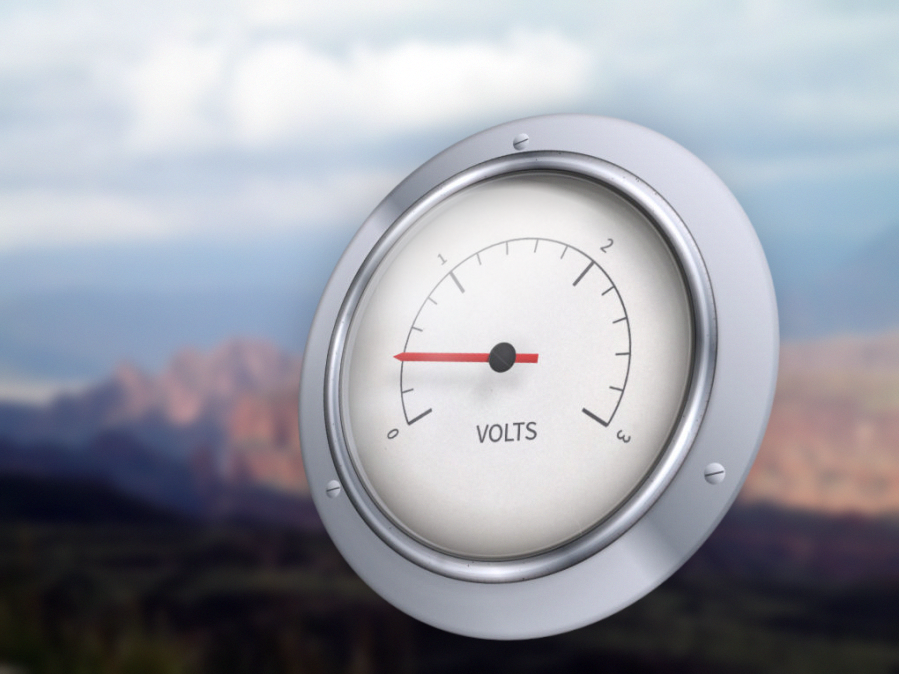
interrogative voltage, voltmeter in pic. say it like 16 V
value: 0.4 V
